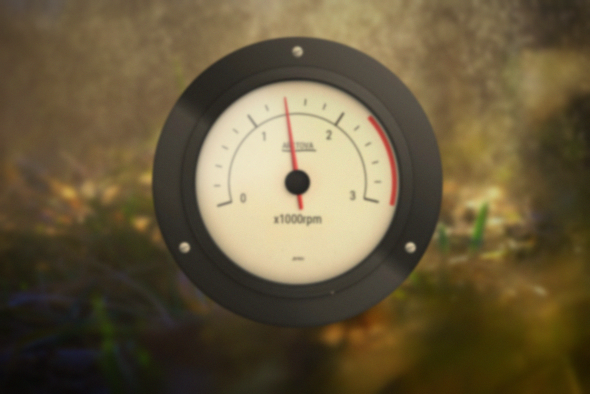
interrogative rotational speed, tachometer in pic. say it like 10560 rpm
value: 1400 rpm
